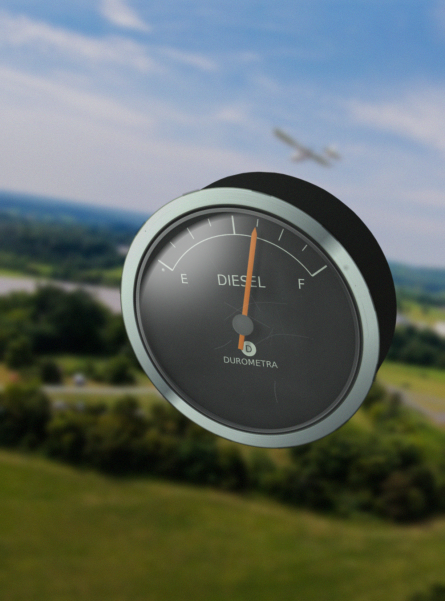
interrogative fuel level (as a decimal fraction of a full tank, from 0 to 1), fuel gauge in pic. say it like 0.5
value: 0.625
